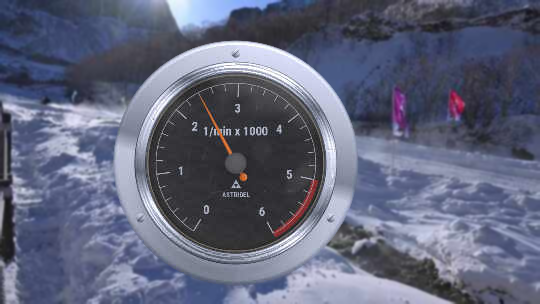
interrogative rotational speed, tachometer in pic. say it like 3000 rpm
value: 2400 rpm
